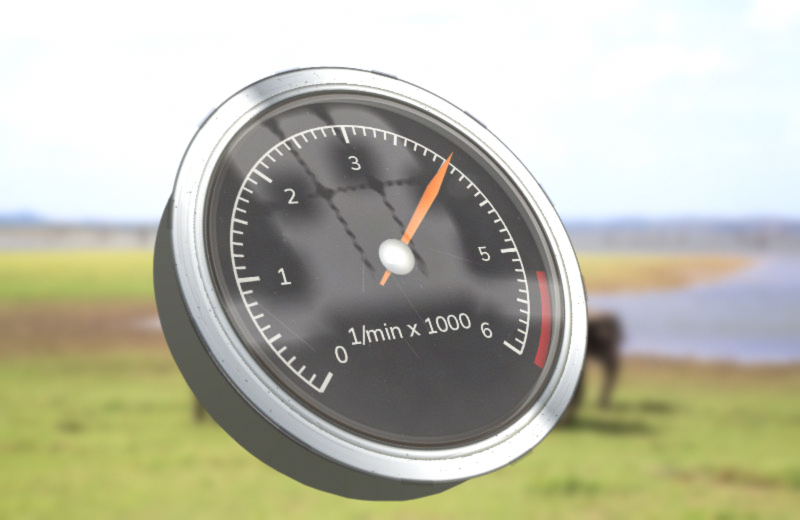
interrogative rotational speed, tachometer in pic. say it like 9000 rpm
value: 4000 rpm
